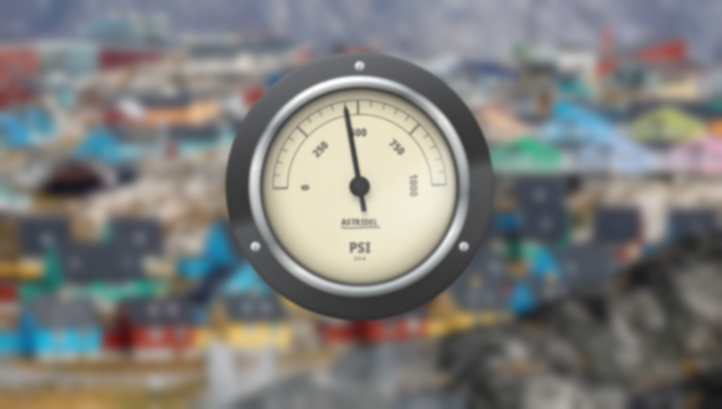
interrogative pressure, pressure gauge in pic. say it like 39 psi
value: 450 psi
